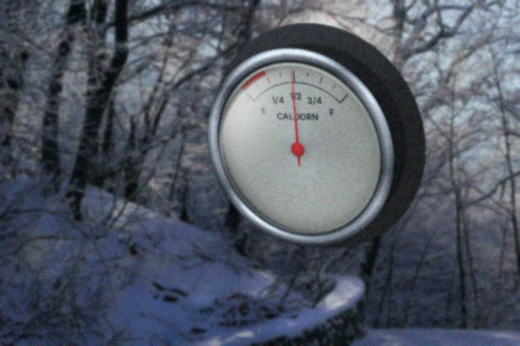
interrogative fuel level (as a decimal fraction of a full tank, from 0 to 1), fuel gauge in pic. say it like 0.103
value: 0.5
